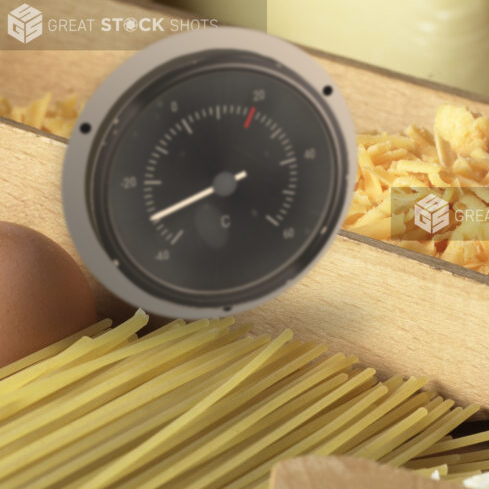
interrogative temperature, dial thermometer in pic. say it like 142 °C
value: -30 °C
